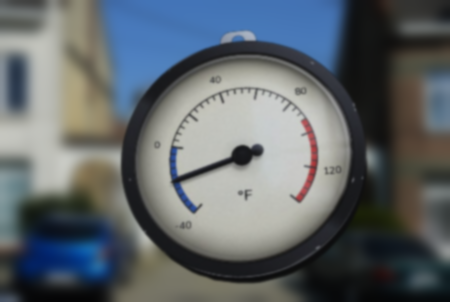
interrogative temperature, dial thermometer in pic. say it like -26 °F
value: -20 °F
